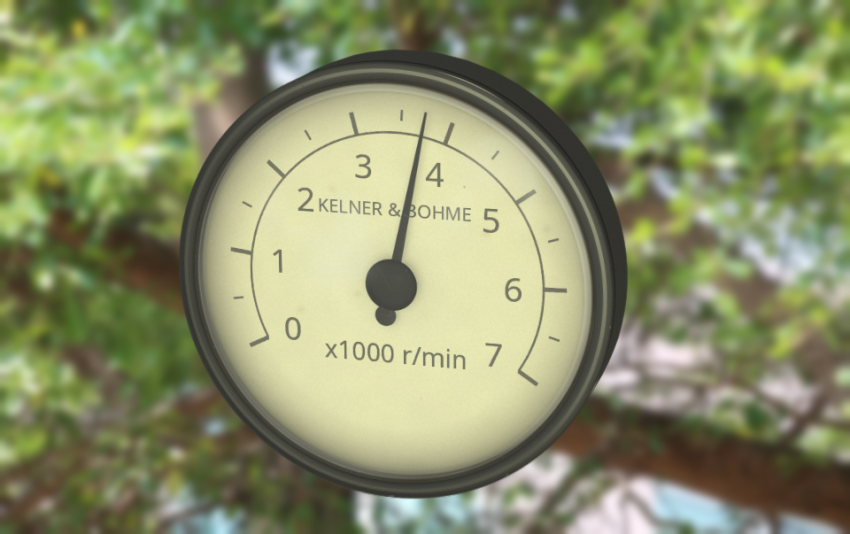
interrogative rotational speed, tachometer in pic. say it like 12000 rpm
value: 3750 rpm
